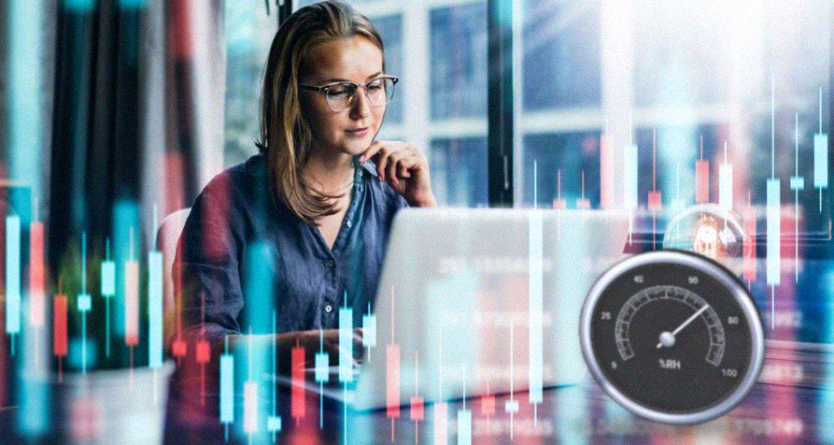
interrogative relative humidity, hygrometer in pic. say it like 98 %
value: 70 %
